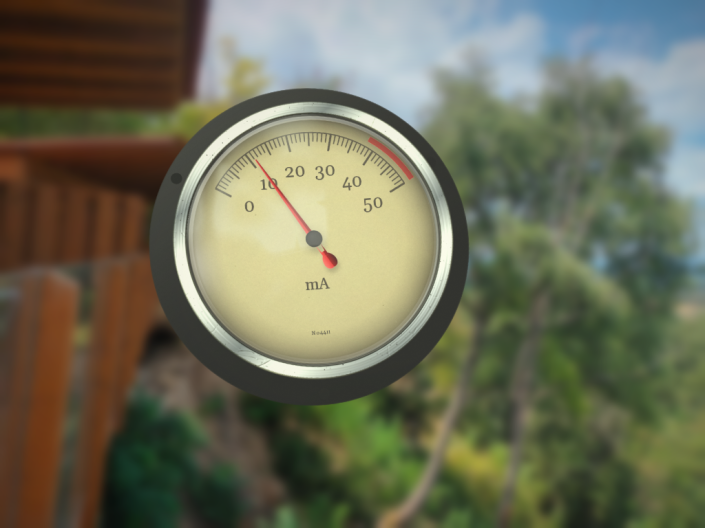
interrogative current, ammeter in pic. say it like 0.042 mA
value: 11 mA
